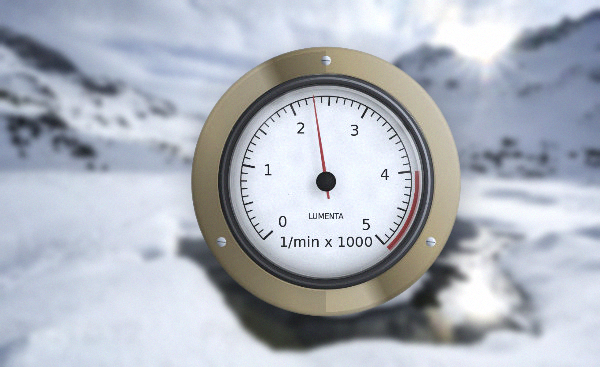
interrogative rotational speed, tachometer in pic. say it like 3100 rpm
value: 2300 rpm
